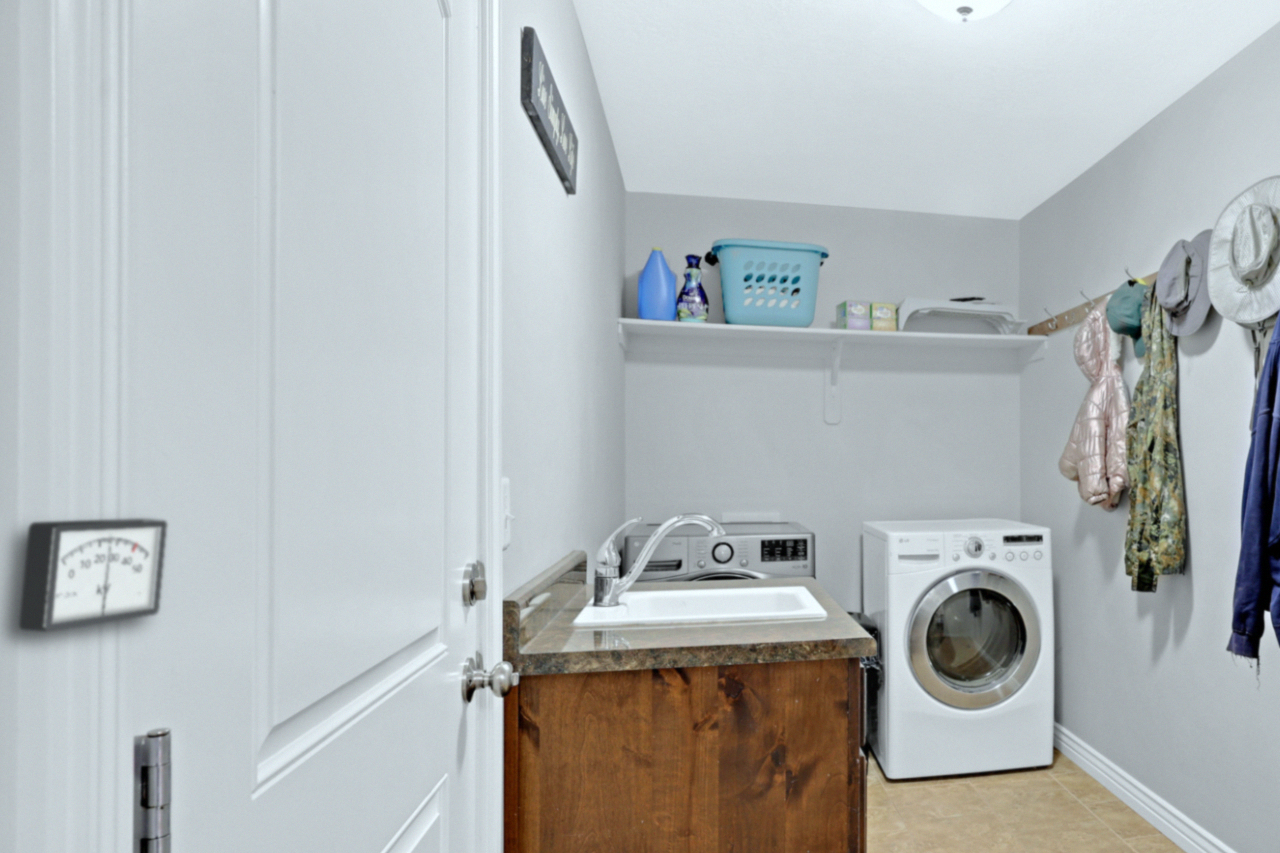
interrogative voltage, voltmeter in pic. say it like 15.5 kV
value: 25 kV
